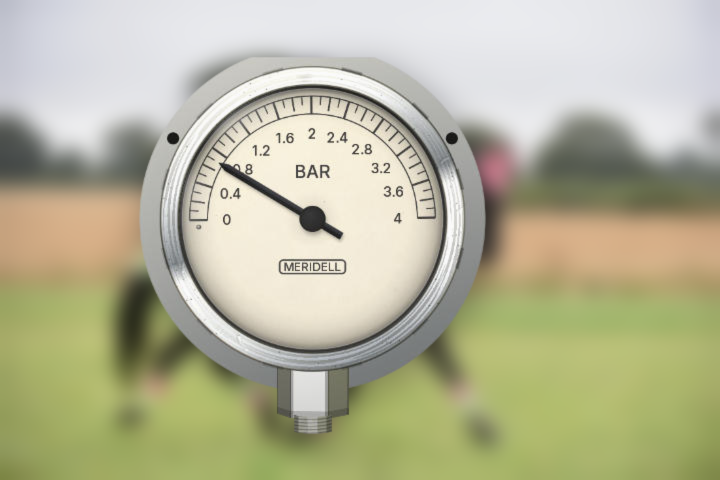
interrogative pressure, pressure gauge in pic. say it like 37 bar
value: 0.7 bar
